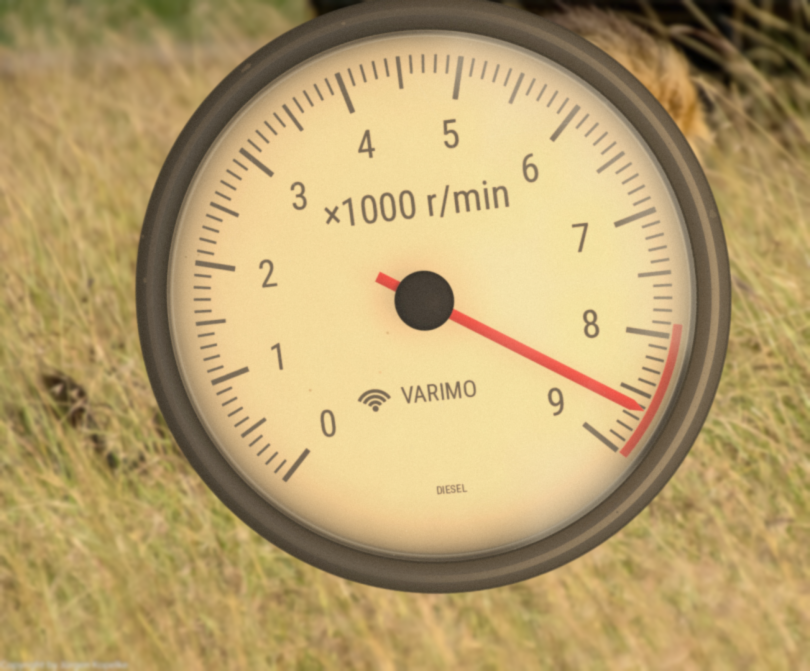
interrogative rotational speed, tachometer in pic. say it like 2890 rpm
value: 8600 rpm
